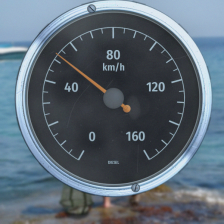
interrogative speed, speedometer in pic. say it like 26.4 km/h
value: 52.5 km/h
